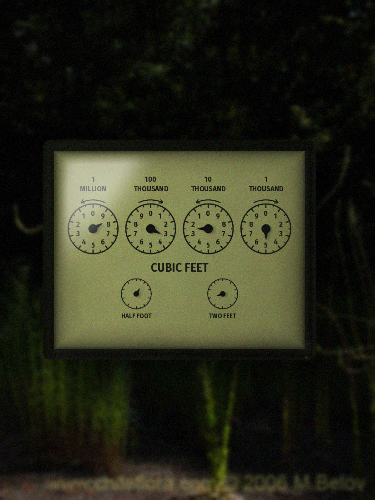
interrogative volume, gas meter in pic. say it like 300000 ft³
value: 832500 ft³
